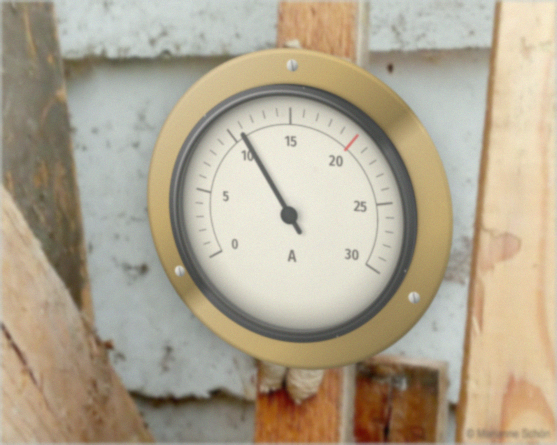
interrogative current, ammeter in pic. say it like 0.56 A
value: 11 A
